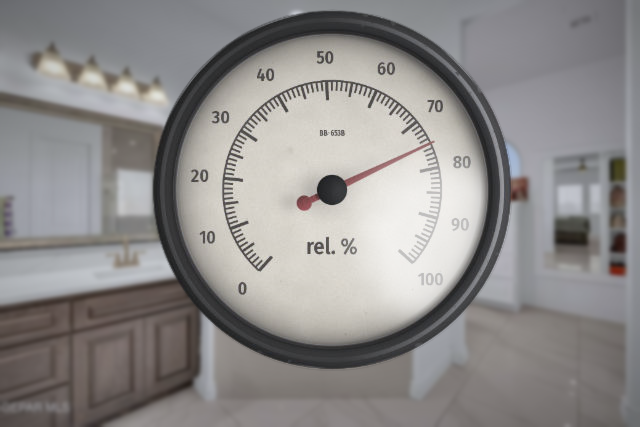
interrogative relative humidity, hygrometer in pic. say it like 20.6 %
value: 75 %
